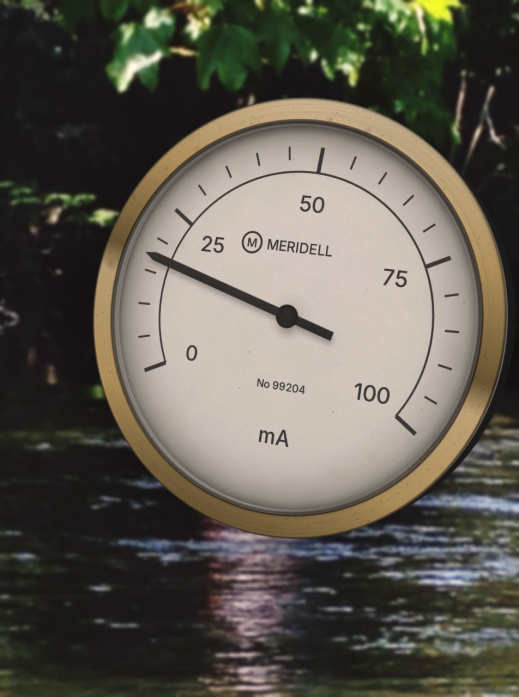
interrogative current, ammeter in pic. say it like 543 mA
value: 17.5 mA
